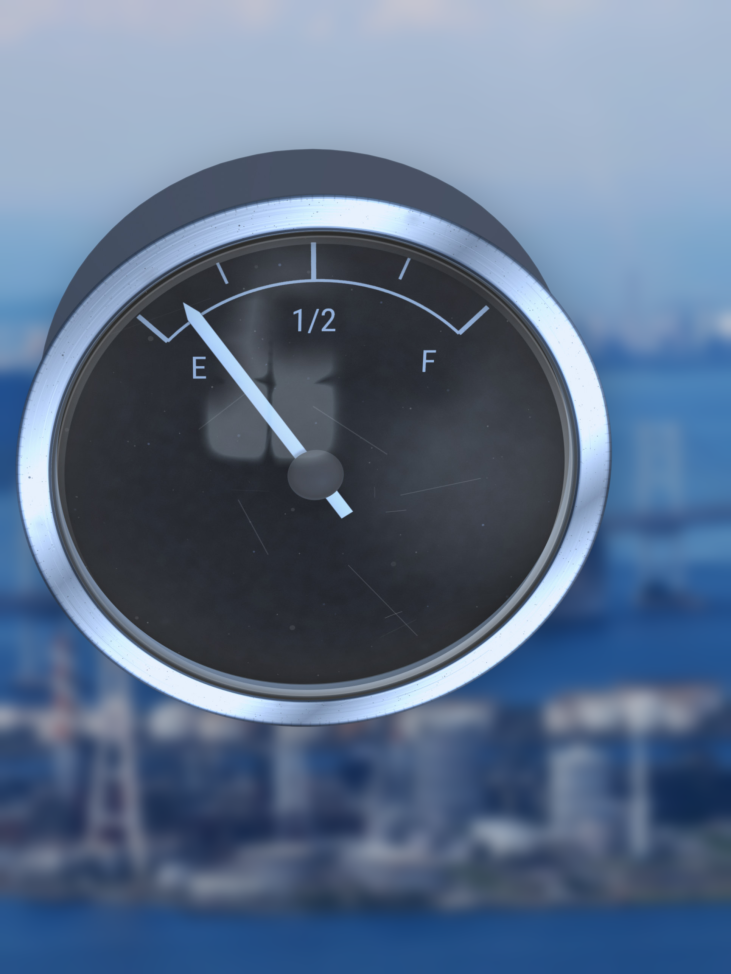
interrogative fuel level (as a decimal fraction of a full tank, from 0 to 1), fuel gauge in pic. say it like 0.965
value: 0.125
